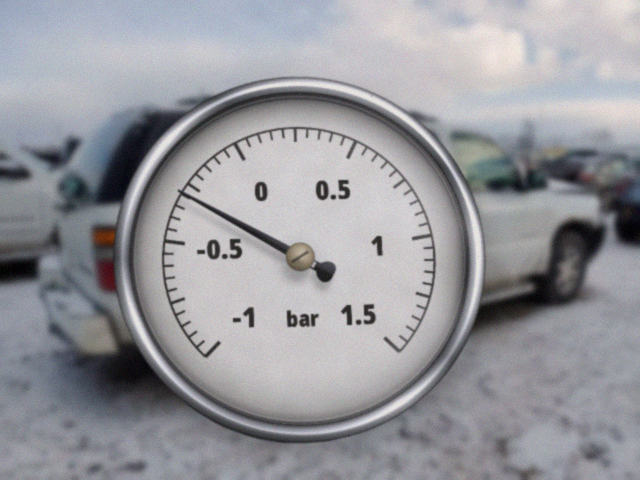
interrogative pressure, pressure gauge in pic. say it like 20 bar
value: -0.3 bar
